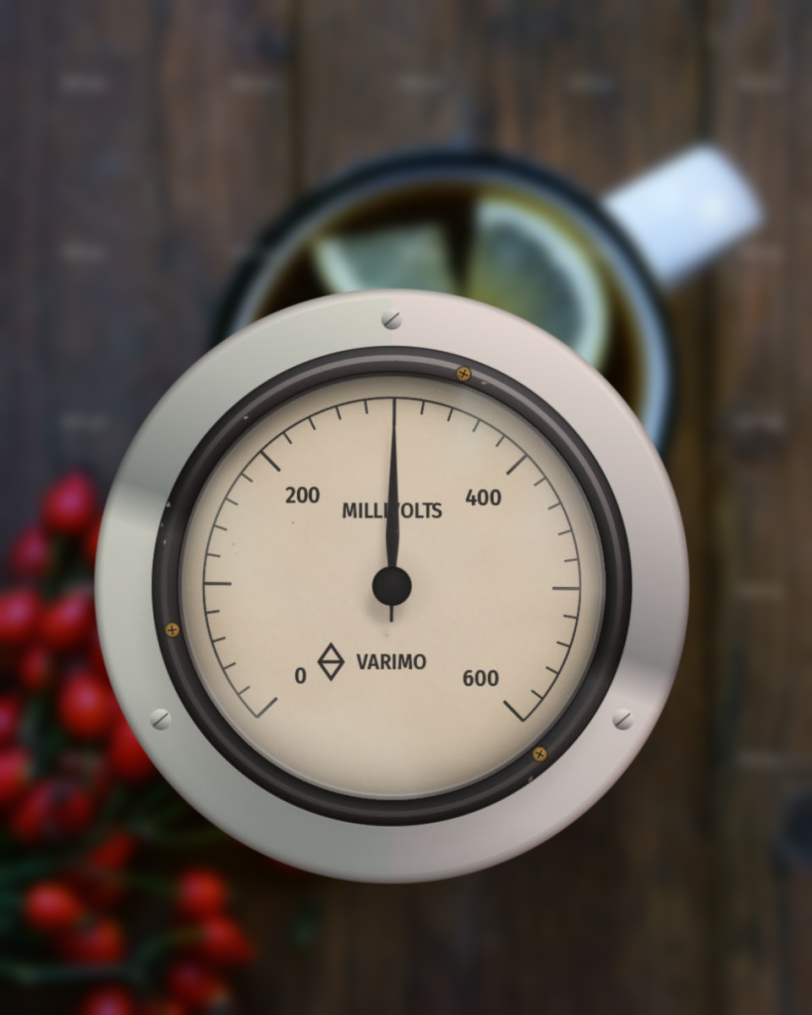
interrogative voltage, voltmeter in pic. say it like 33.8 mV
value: 300 mV
